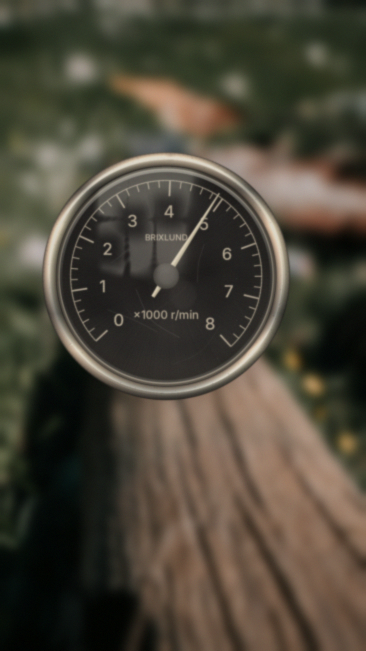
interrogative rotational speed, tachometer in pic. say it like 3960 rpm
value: 4900 rpm
